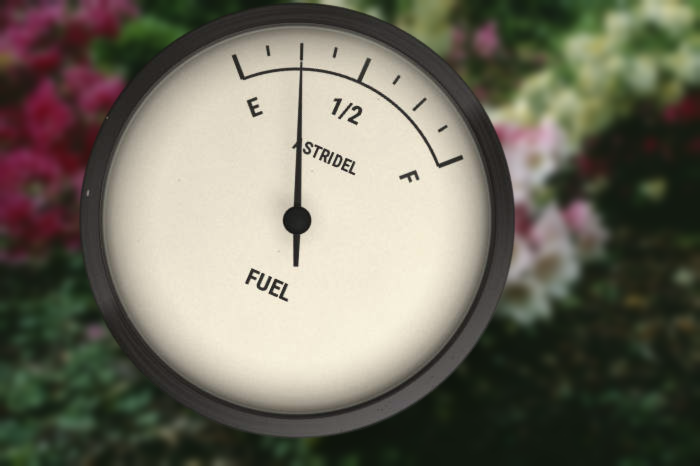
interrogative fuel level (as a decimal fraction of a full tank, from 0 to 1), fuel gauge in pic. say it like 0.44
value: 0.25
